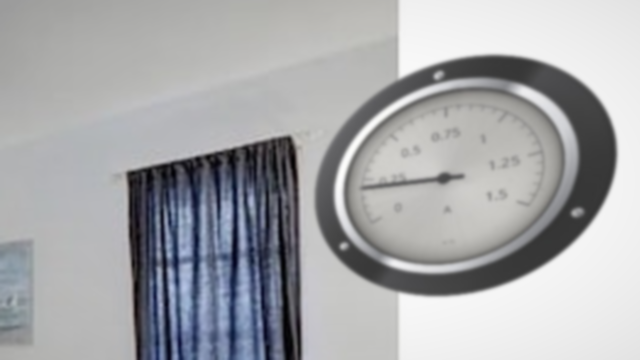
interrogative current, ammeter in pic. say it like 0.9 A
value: 0.2 A
